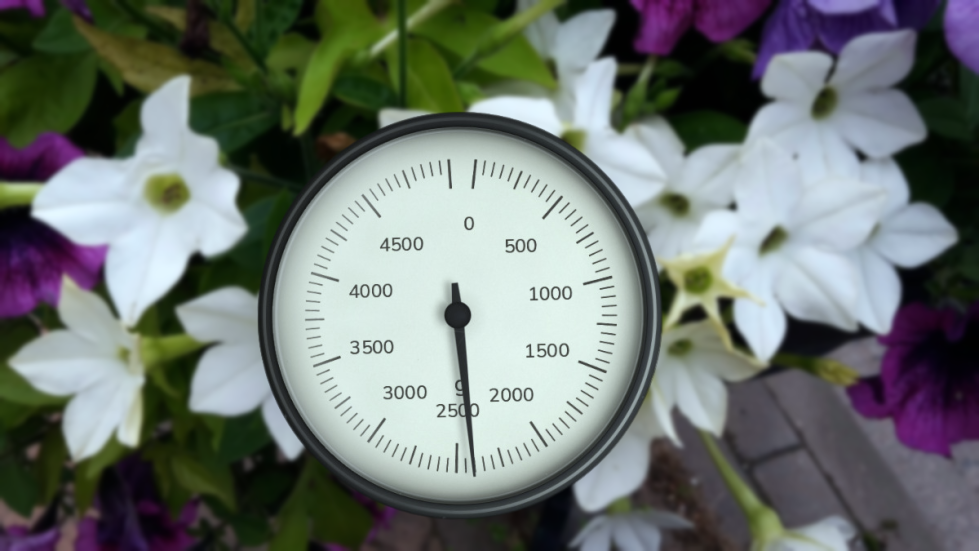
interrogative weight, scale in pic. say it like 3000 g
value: 2400 g
